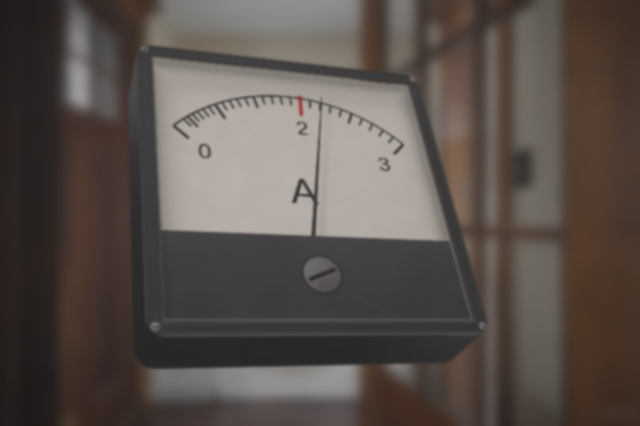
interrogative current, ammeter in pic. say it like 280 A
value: 2.2 A
